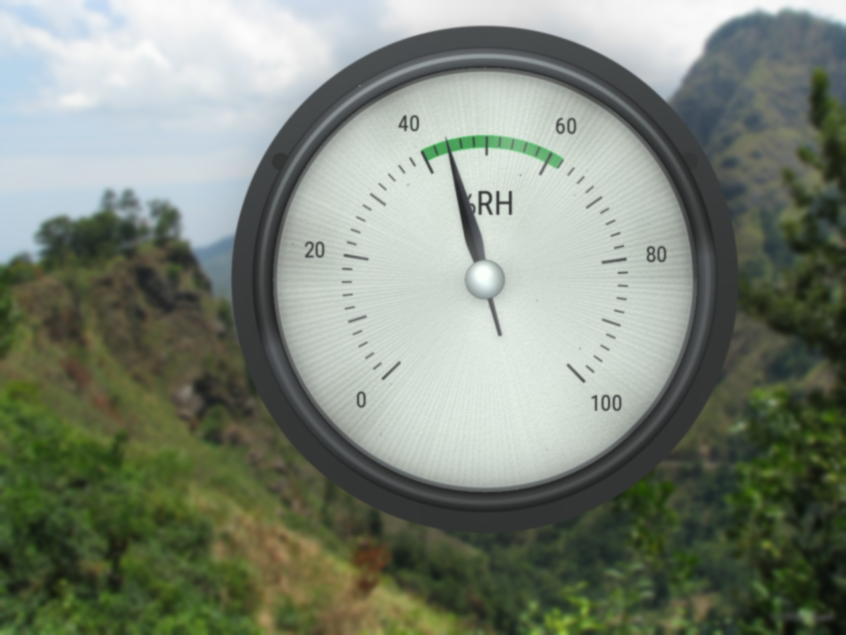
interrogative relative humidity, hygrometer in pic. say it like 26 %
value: 44 %
